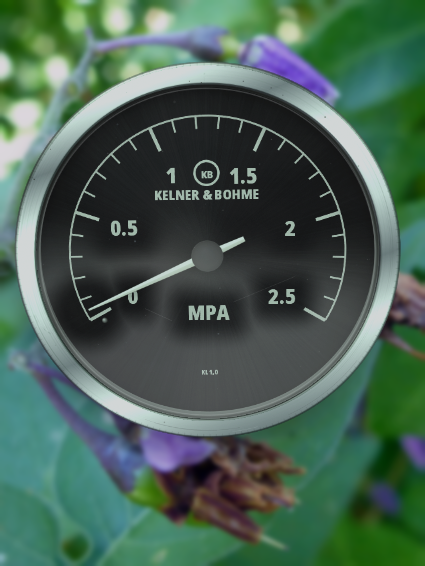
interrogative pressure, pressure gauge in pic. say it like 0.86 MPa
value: 0.05 MPa
